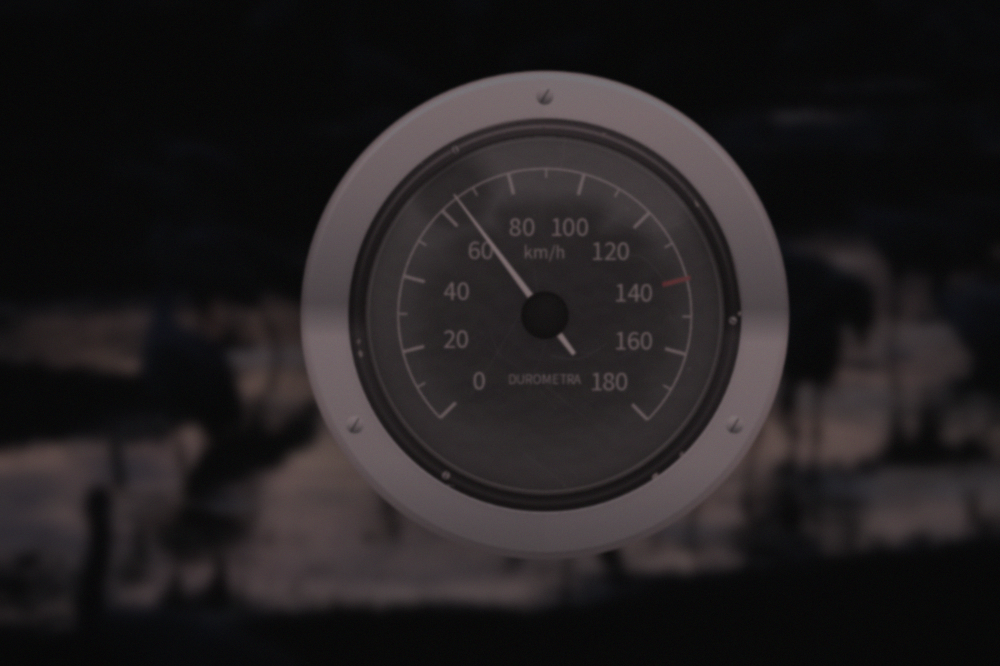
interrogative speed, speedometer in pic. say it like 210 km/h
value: 65 km/h
